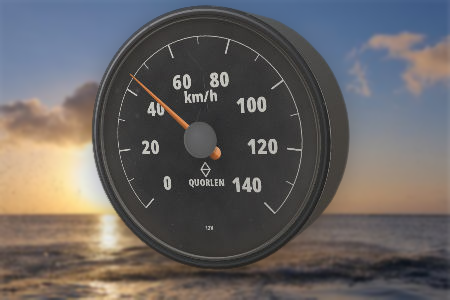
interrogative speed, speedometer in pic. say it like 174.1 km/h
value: 45 km/h
